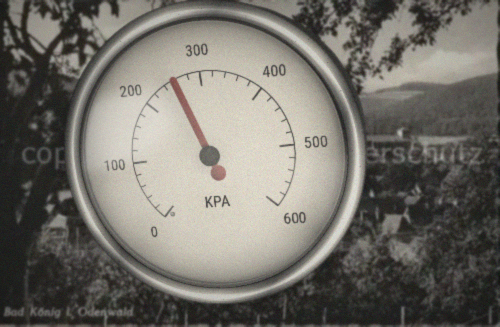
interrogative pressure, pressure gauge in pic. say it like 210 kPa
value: 260 kPa
